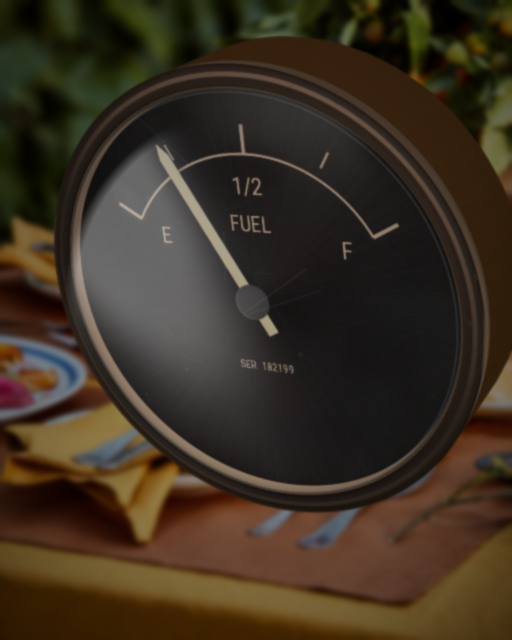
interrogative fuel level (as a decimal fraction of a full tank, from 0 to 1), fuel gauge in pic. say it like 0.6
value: 0.25
